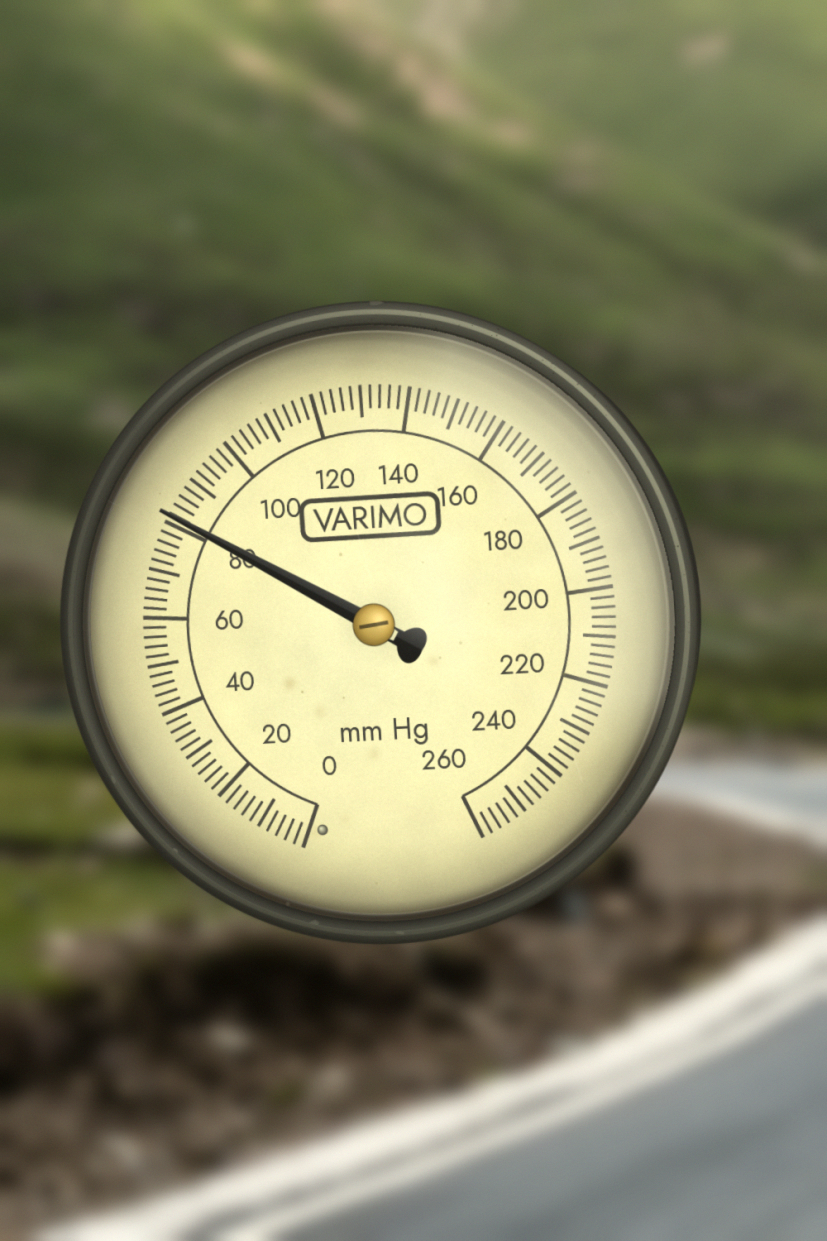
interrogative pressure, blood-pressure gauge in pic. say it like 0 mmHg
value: 82 mmHg
